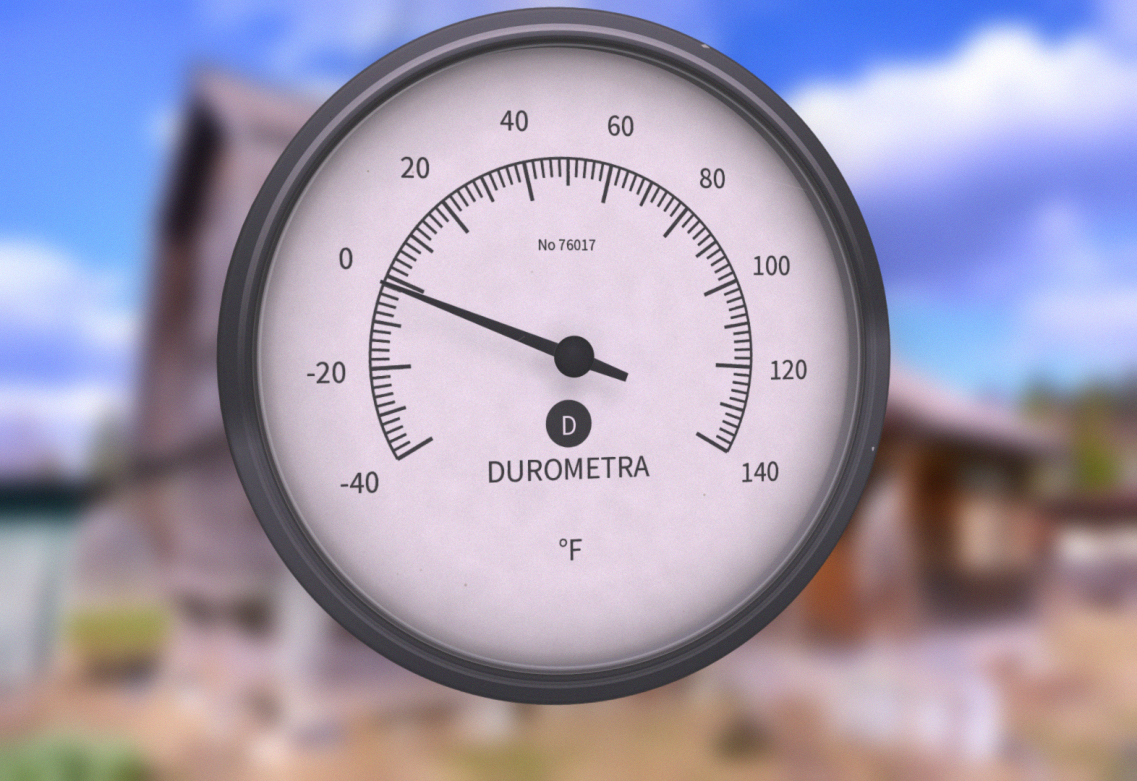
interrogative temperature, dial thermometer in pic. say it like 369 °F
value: -2 °F
